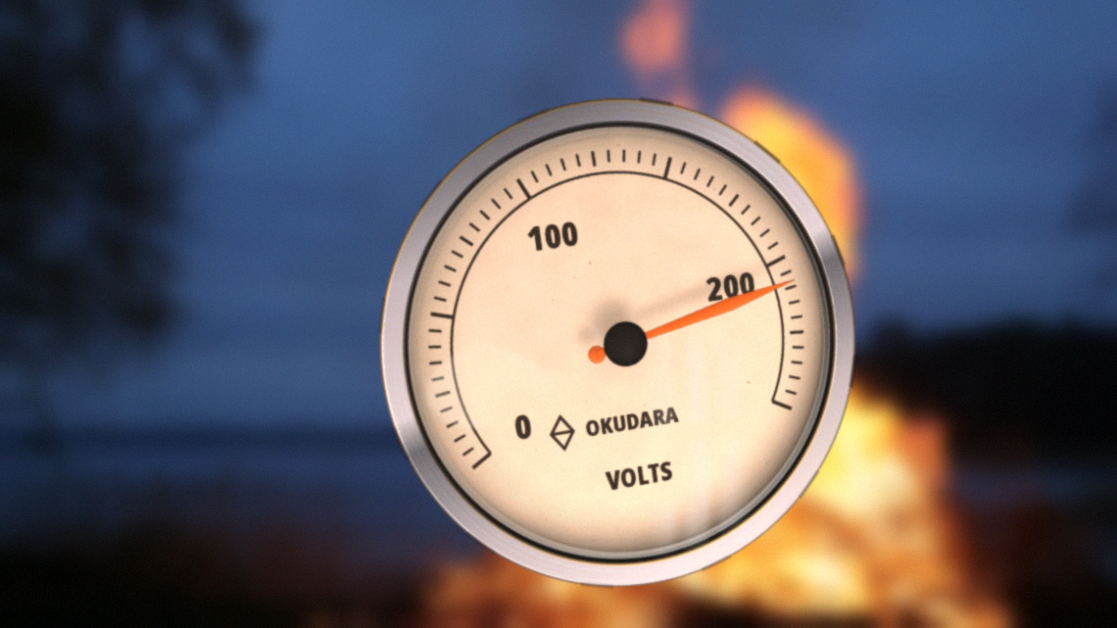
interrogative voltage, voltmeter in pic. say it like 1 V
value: 207.5 V
